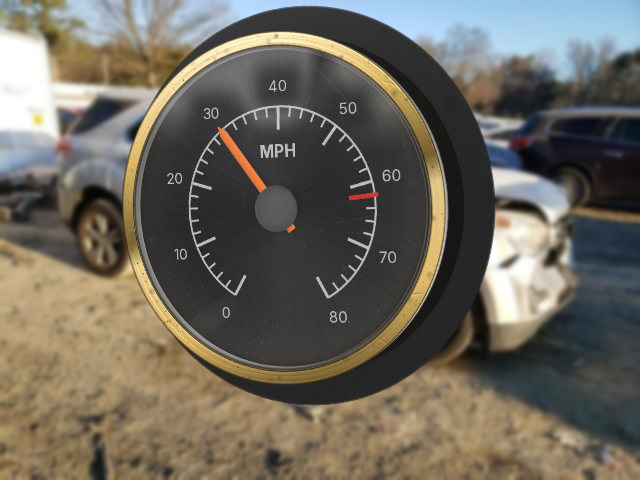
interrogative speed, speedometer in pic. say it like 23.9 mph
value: 30 mph
